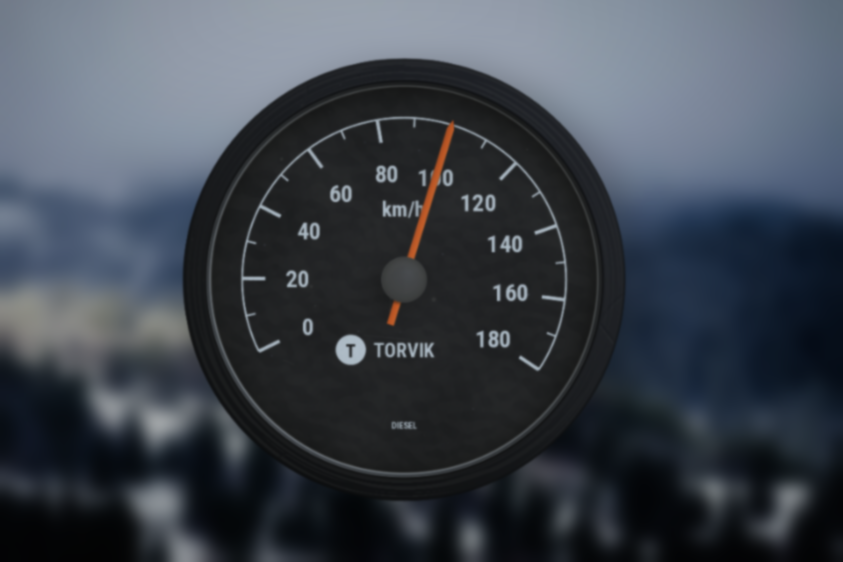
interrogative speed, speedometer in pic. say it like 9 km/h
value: 100 km/h
